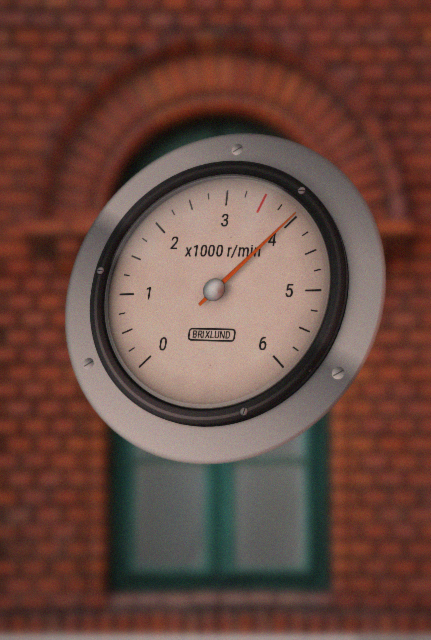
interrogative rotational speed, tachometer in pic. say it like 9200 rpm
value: 4000 rpm
